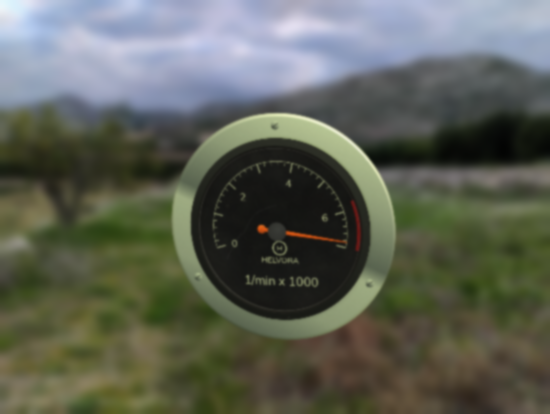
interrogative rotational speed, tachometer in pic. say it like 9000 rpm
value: 6800 rpm
